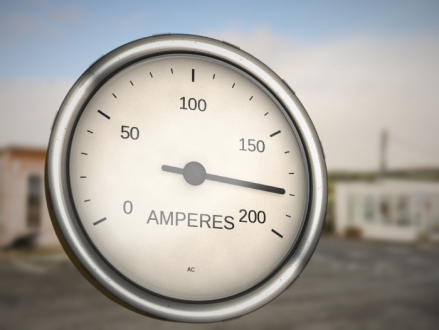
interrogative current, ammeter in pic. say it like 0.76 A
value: 180 A
